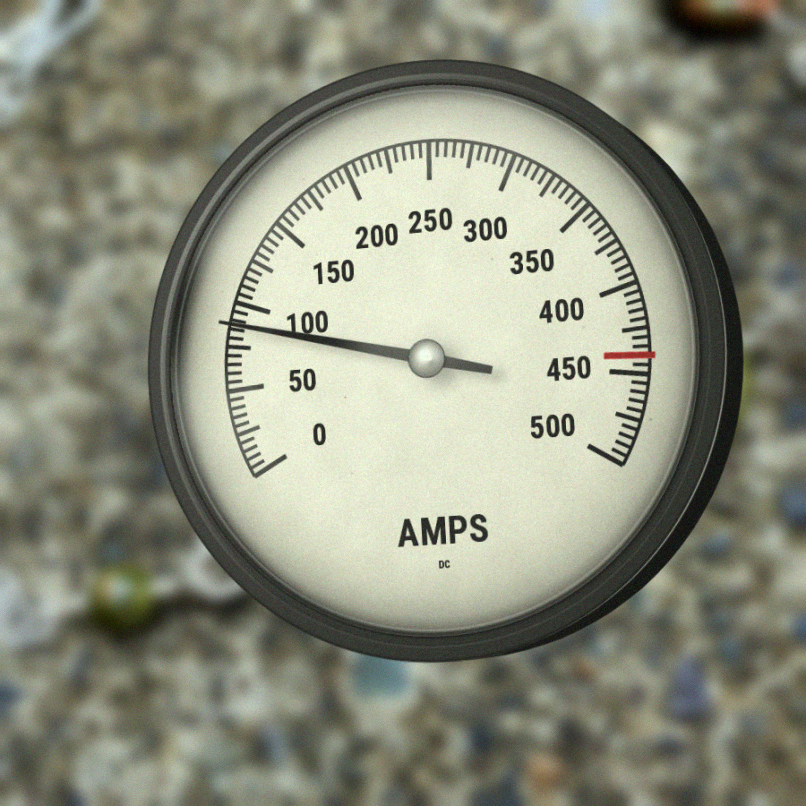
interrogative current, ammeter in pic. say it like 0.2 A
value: 87.5 A
